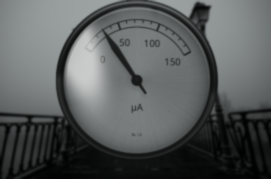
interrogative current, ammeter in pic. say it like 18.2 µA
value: 30 µA
